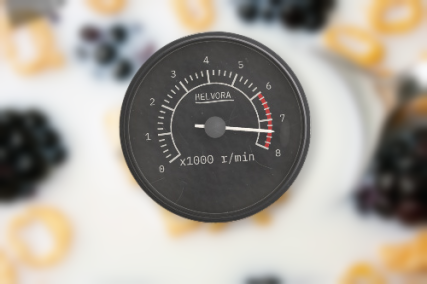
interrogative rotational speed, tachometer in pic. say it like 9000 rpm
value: 7400 rpm
